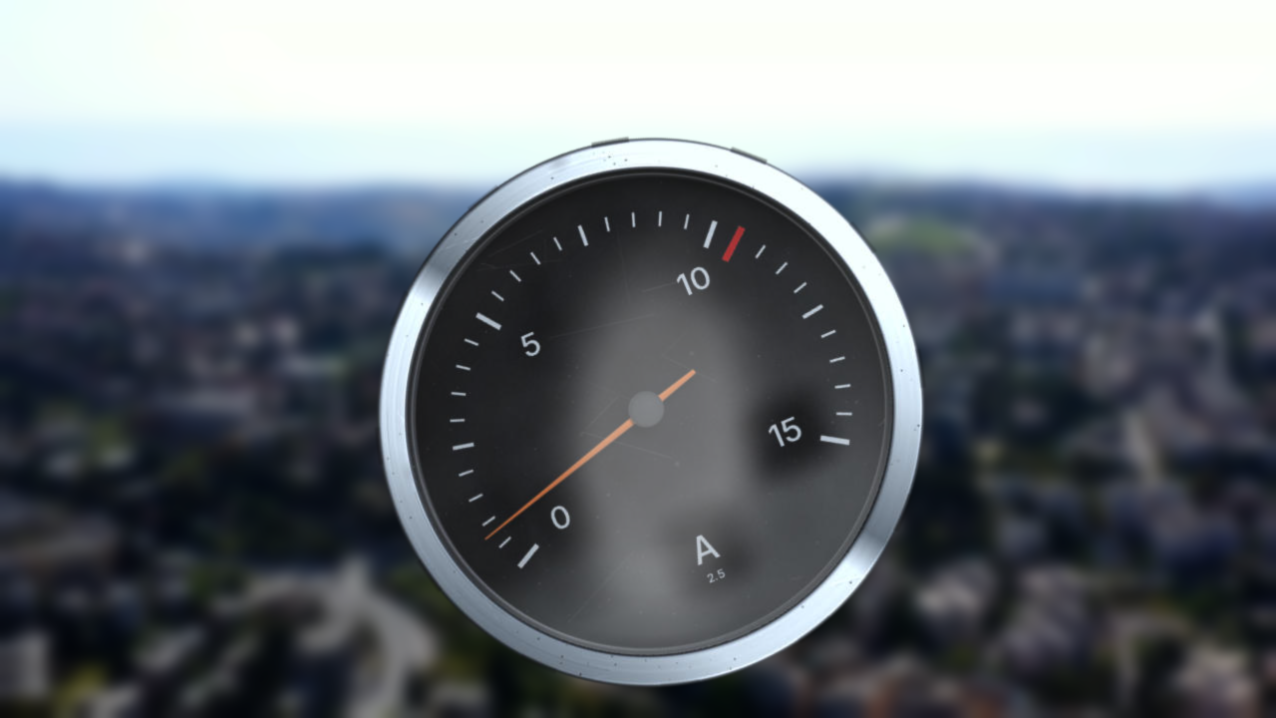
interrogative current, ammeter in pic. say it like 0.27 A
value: 0.75 A
